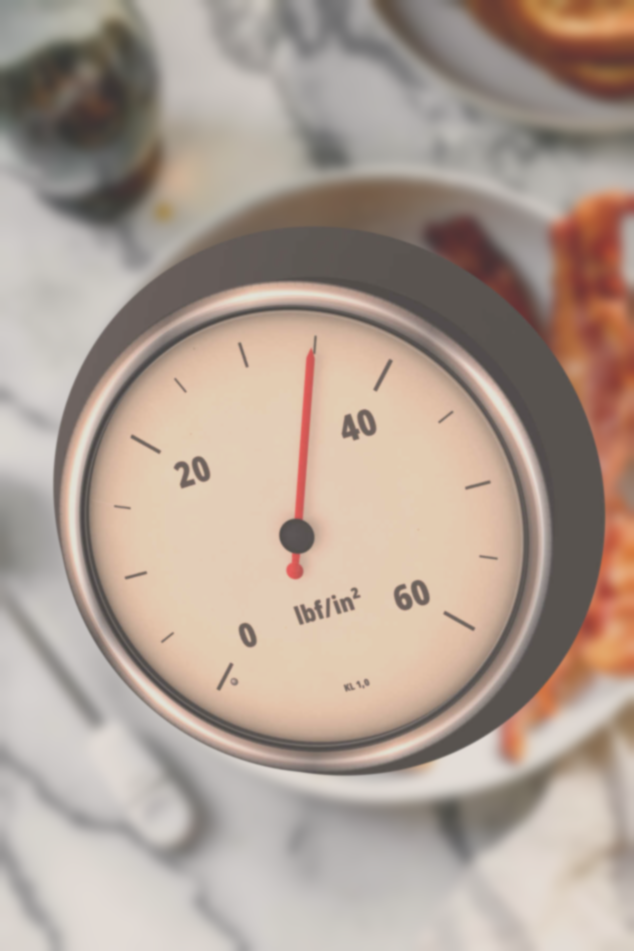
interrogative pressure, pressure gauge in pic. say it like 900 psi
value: 35 psi
